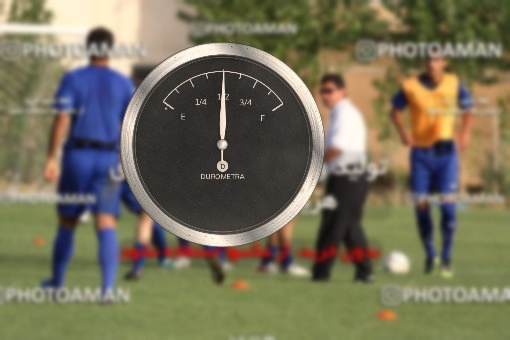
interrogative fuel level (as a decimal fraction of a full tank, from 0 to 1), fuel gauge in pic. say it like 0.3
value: 0.5
